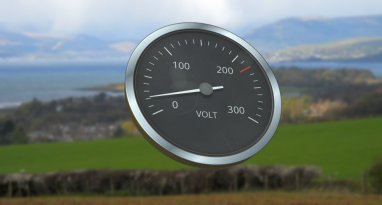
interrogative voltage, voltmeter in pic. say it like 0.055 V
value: 20 V
